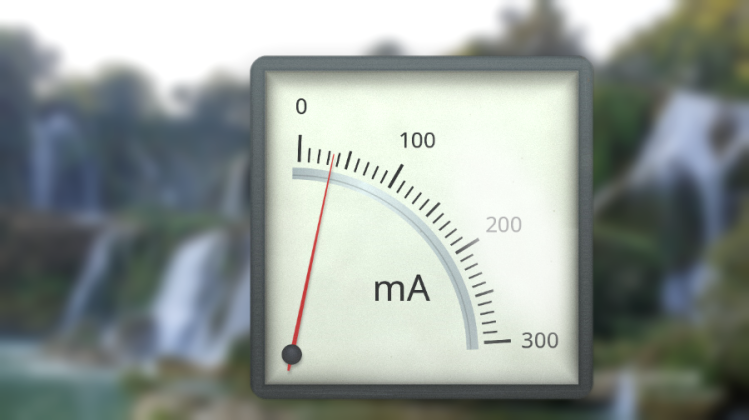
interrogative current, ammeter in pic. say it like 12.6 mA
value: 35 mA
